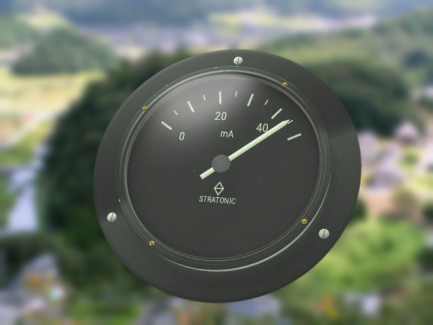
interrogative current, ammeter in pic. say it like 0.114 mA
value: 45 mA
